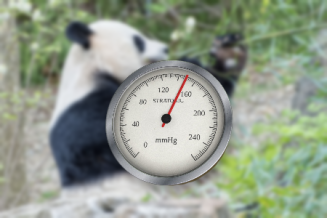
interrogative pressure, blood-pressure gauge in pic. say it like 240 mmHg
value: 150 mmHg
